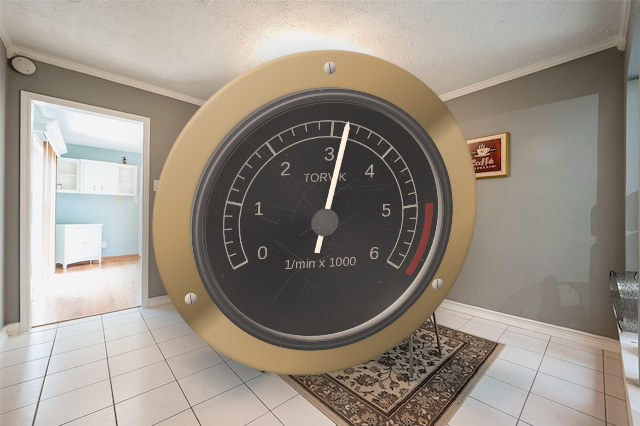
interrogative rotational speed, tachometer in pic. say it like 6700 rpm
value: 3200 rpm
